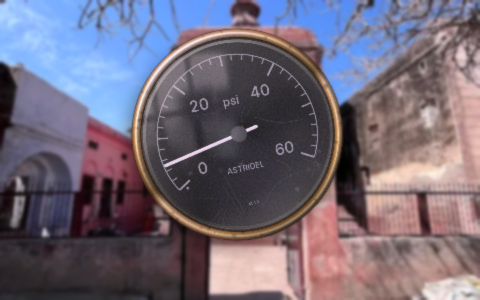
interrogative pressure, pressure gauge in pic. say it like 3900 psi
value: 5 psi
